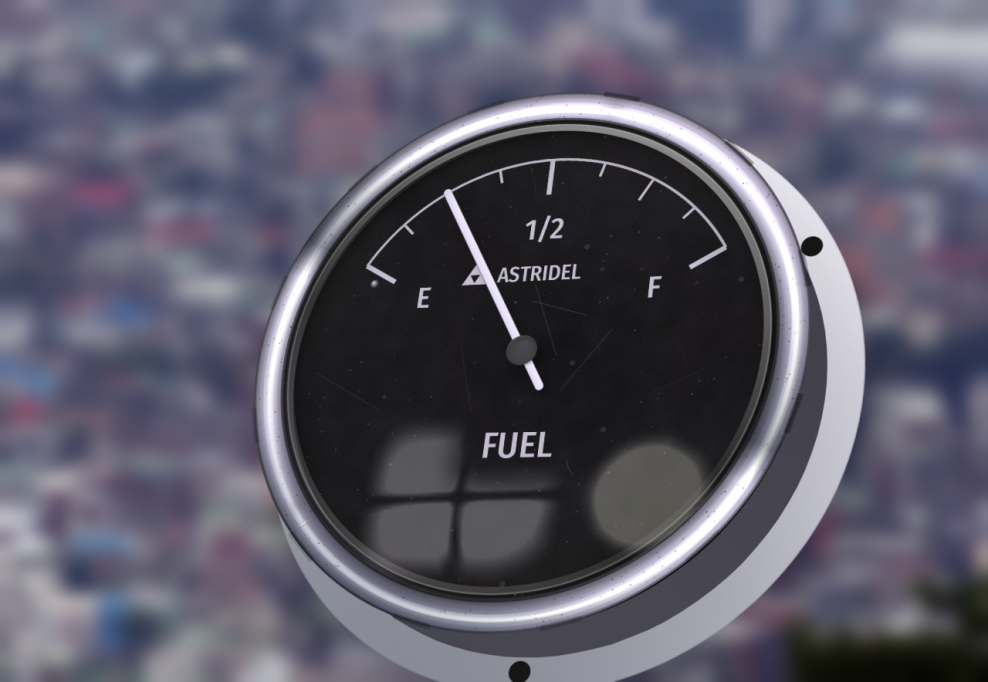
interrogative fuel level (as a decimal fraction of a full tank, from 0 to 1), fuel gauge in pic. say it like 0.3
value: 0.25
